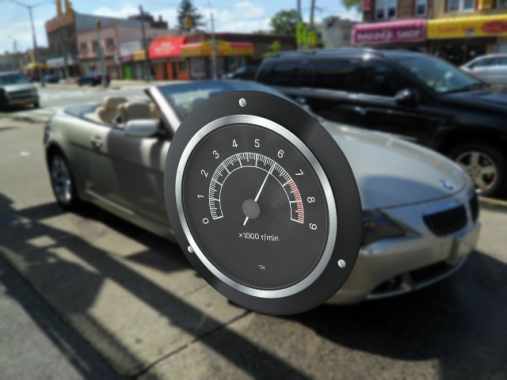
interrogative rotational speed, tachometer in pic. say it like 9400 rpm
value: 6000 rpm
